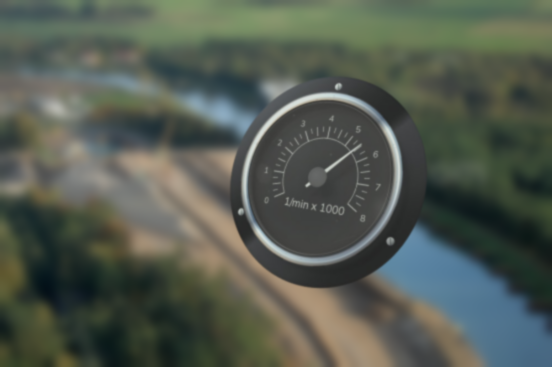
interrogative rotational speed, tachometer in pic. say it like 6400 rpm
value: 5500 rpm
